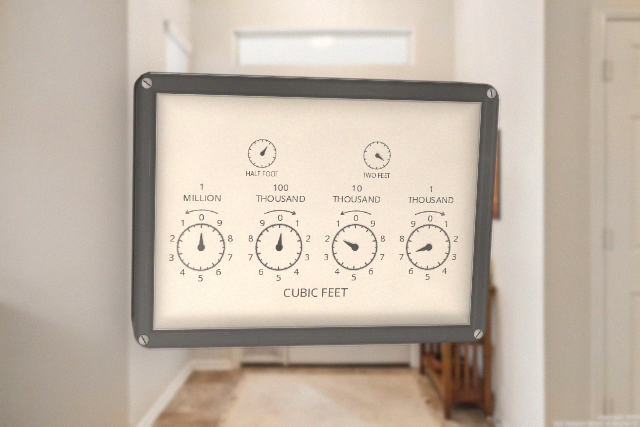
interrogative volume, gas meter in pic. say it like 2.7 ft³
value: 1700 ft³
